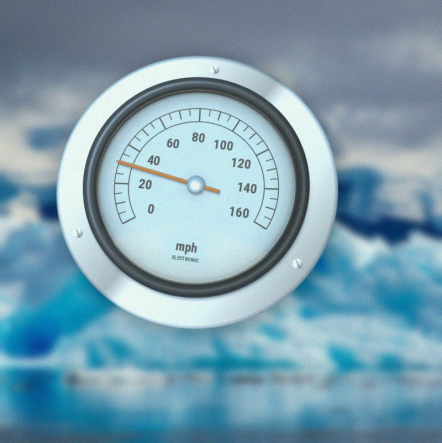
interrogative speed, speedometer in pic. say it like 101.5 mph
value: 30 mph
